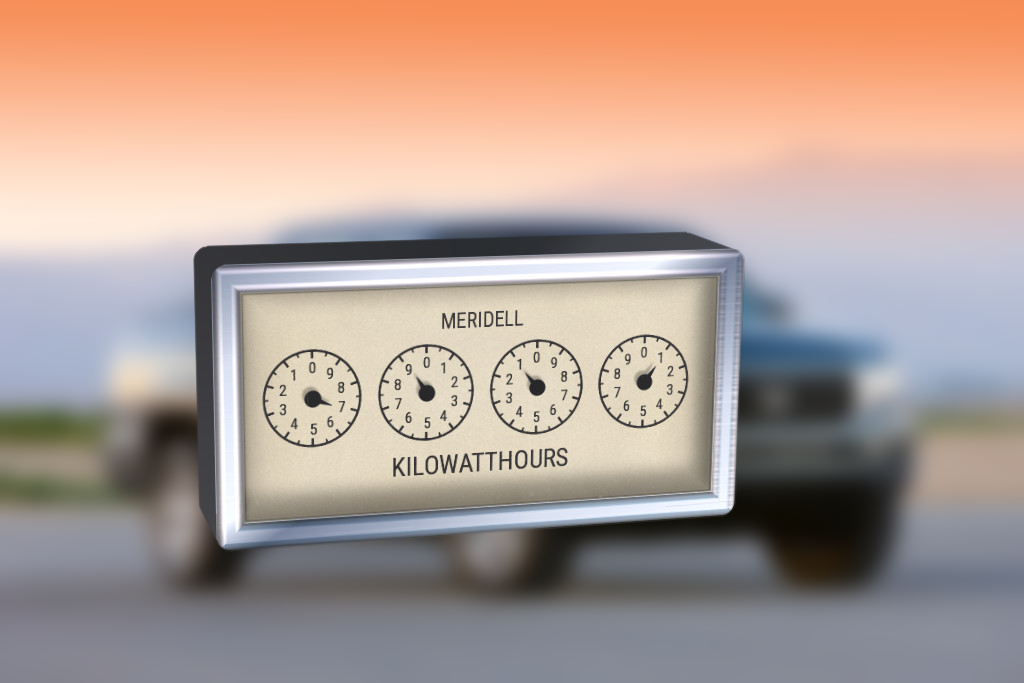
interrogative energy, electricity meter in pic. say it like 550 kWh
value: 6911 kWh
